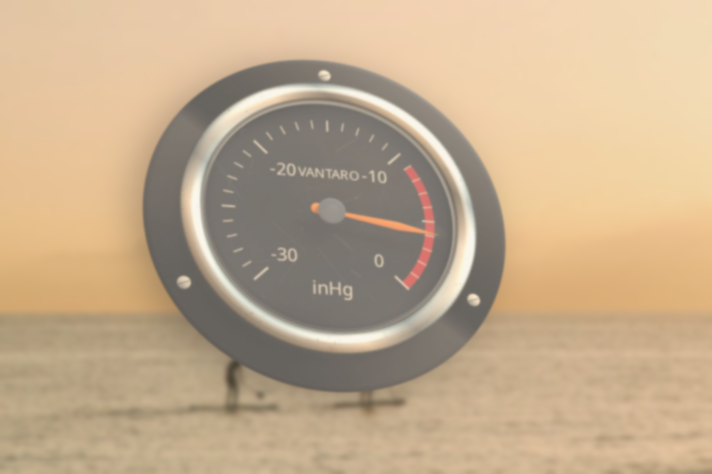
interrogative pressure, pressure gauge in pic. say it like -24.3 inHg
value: -4 inHg
